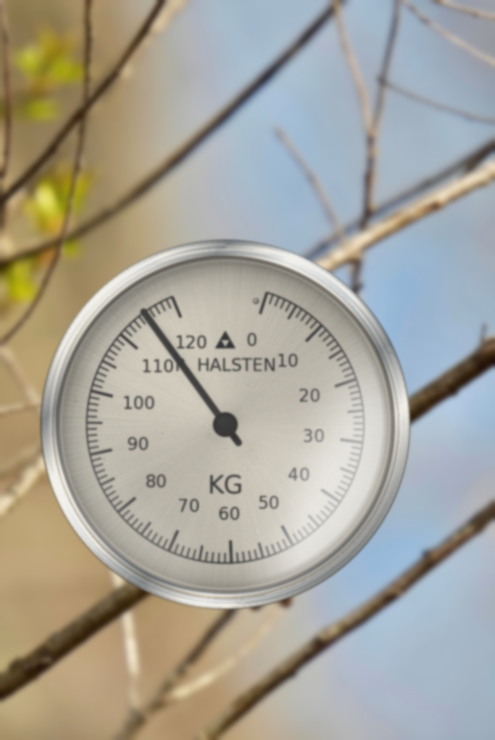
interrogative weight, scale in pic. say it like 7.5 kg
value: 115 kg
